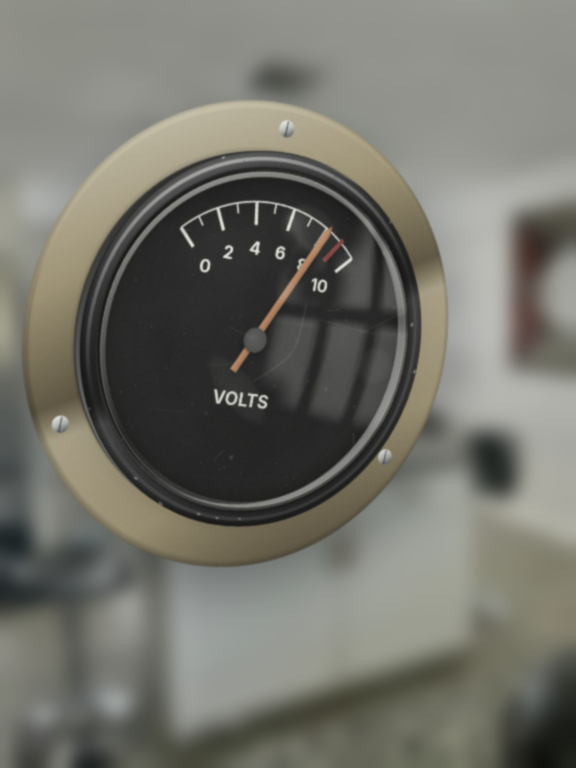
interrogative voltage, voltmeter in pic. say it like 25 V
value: 8 V
